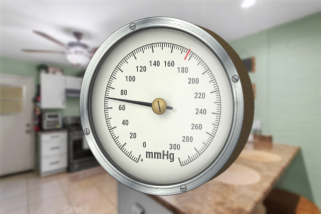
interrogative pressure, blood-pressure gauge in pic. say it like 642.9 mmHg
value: 70 mmHg
